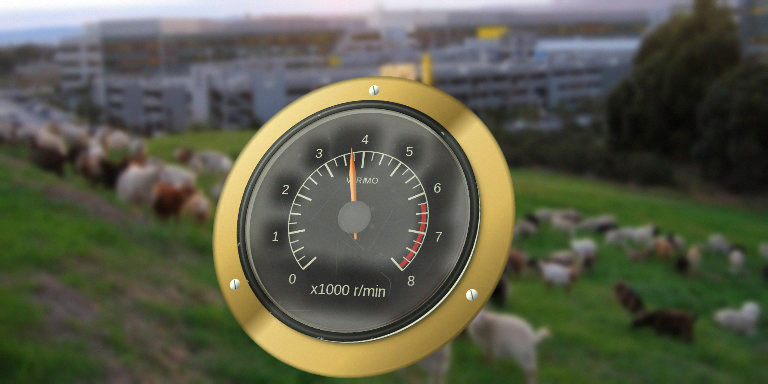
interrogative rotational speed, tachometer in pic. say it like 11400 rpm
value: 3750 rpm
